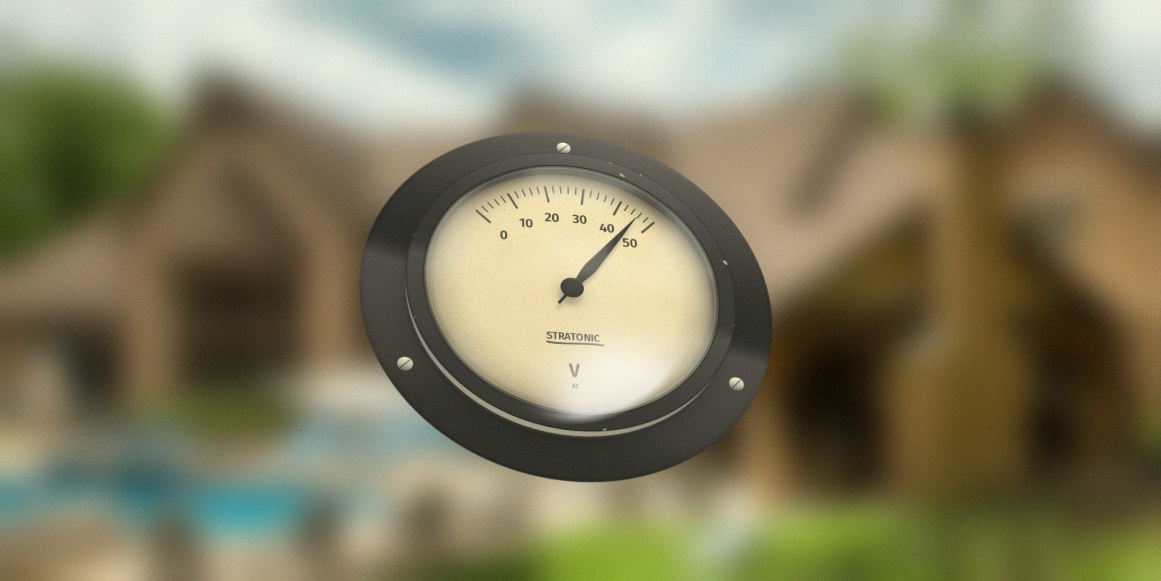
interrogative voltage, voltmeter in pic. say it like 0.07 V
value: 46 V
